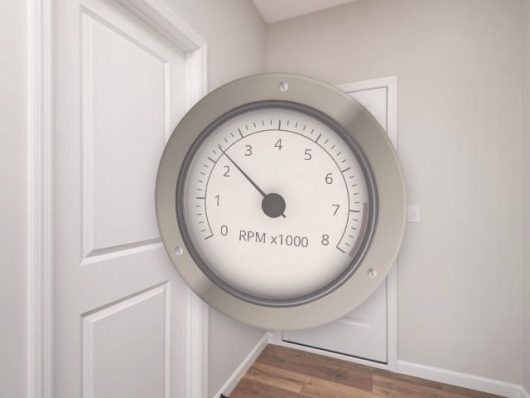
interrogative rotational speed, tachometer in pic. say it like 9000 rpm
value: 2400 rpm
